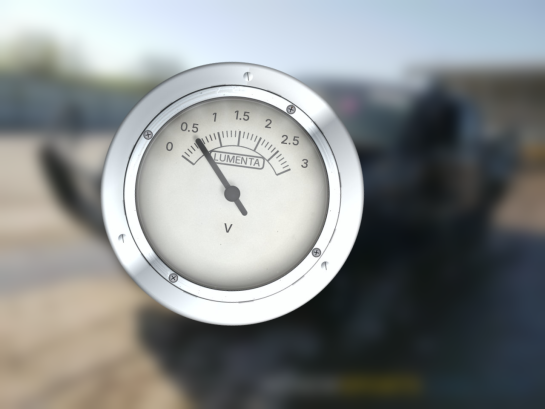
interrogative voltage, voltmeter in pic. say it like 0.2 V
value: 0.5 V
